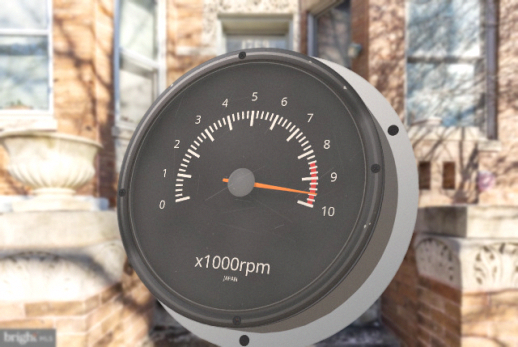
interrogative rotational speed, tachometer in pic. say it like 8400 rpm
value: 9600 rpm
